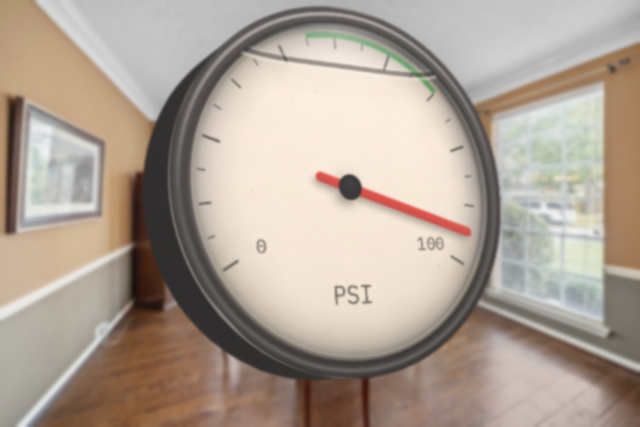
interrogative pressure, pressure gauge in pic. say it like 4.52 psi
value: 95 psi
